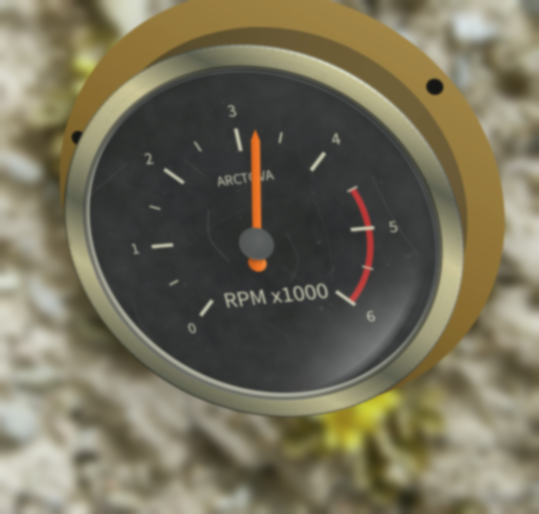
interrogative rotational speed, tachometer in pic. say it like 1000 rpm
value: 3250 rpm
